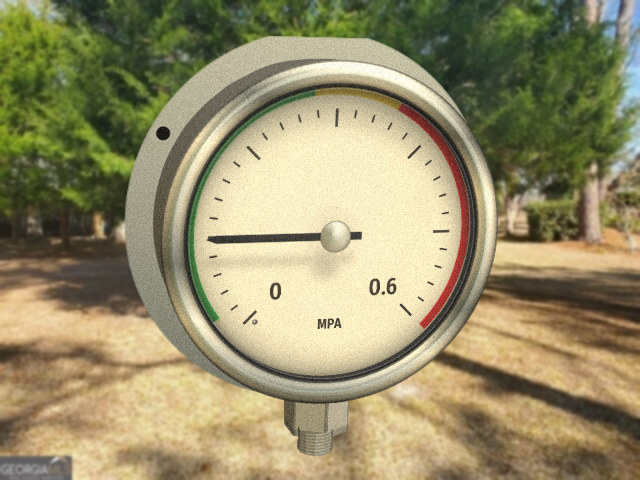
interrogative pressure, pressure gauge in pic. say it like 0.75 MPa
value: 0.1 MPa
